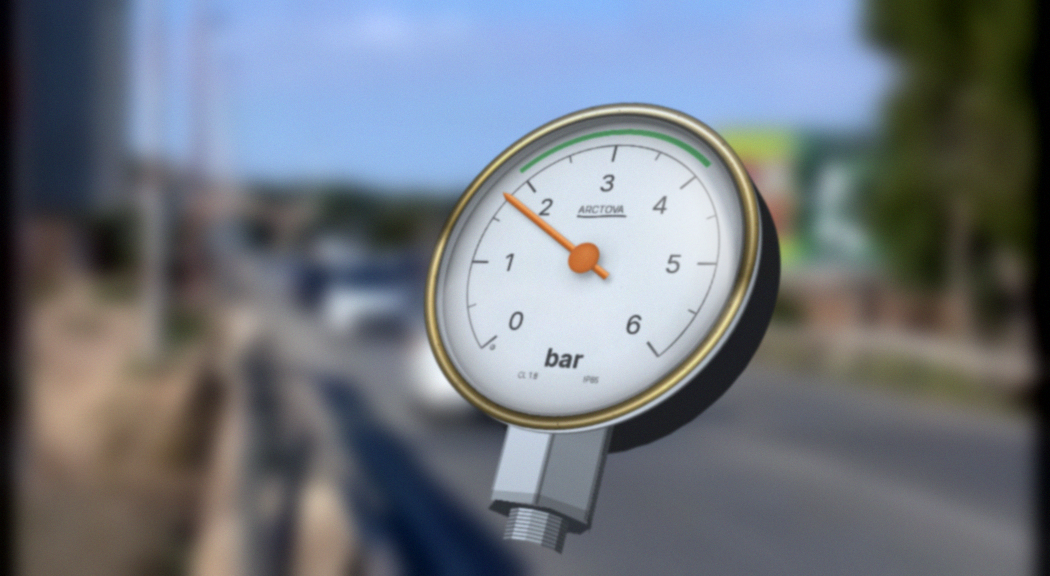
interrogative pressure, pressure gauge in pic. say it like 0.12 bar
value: 1.75 bar
